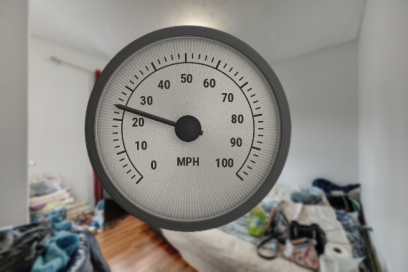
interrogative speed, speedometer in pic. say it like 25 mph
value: 24 mph
